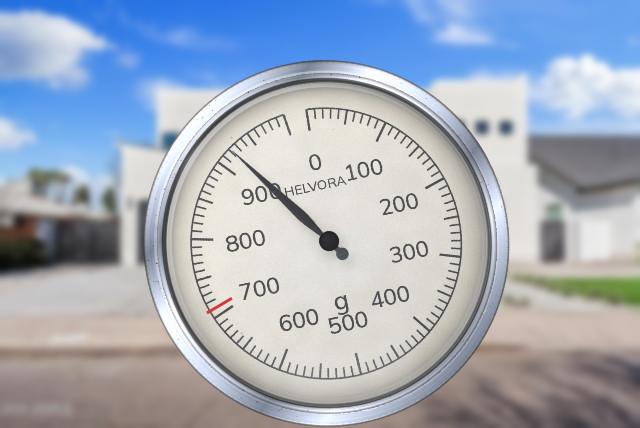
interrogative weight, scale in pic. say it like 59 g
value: 920 g
